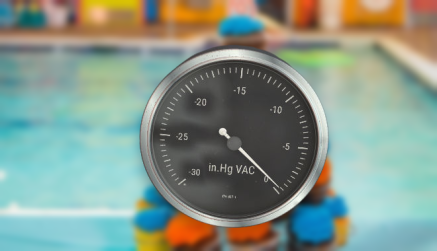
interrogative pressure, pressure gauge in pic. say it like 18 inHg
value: -0.5 inHg
